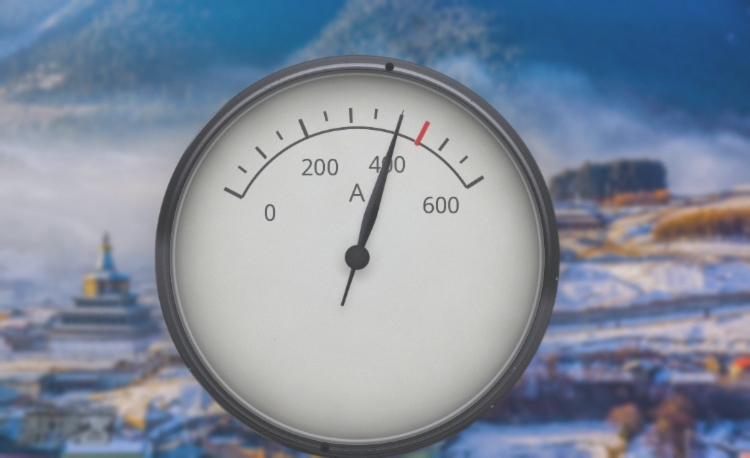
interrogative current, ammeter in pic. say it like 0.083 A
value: 400 A
